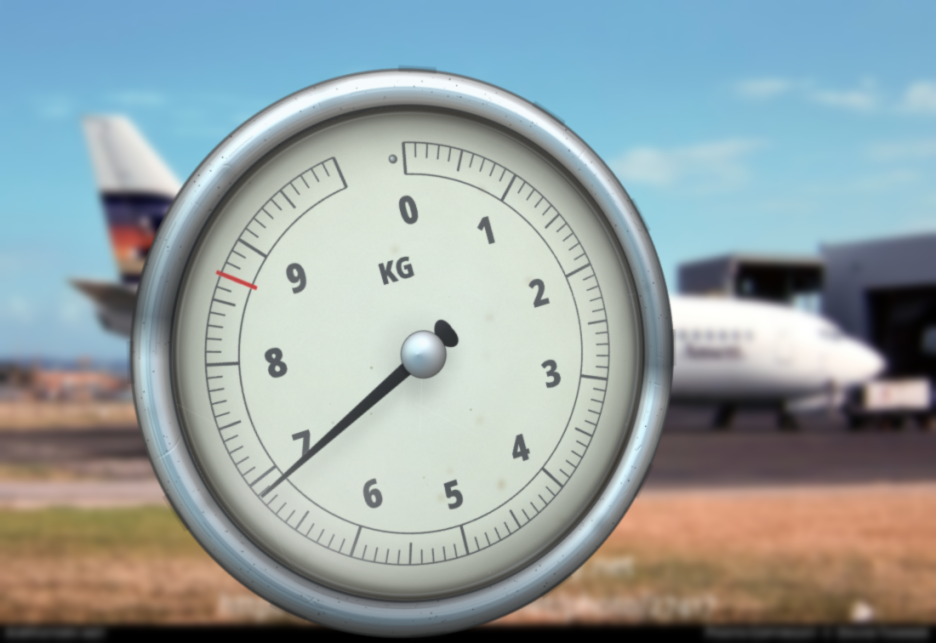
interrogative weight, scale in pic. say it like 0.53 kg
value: 6.9 kg
